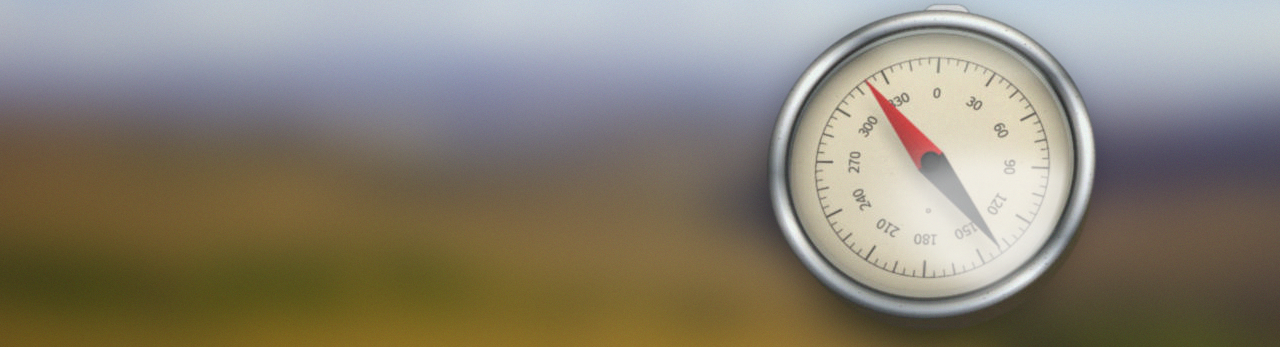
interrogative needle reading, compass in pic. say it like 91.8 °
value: 320 °
